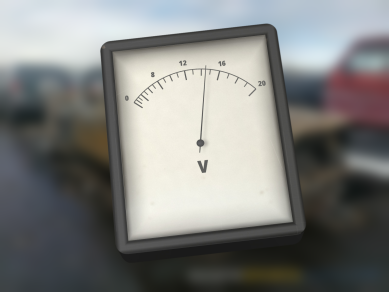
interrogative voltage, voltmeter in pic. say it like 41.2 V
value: 14.5 V
